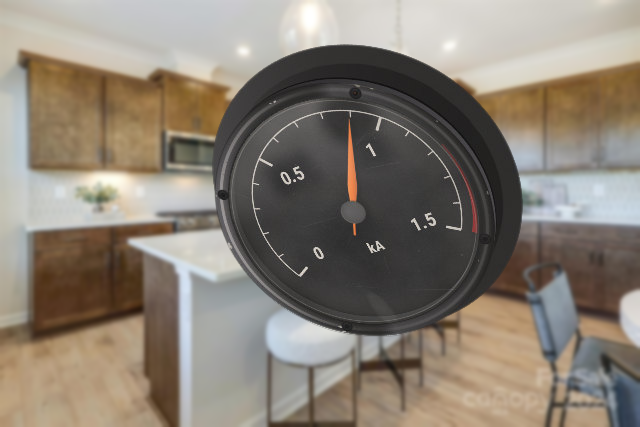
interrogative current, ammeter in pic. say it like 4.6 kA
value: 0.9 kA
